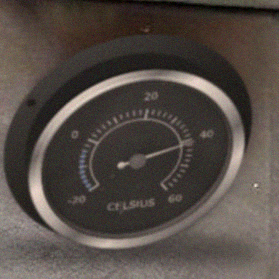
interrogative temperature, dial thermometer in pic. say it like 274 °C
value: 40 °C
